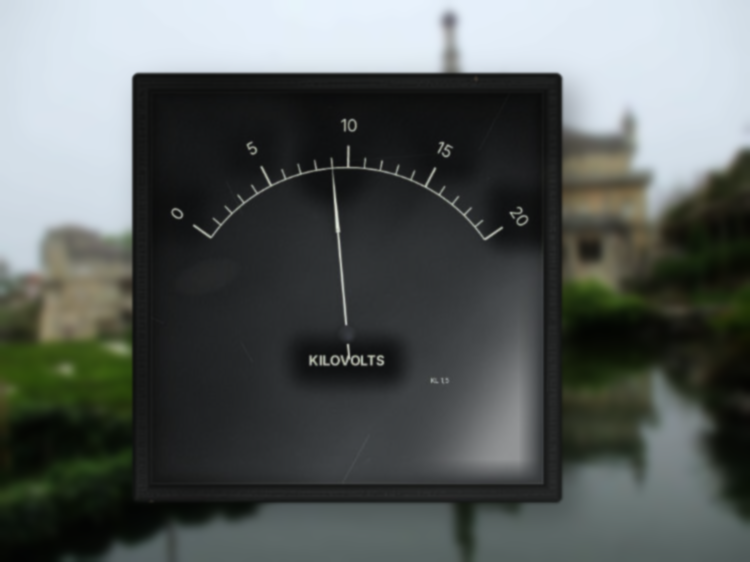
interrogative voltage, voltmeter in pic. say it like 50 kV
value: 9 kV
